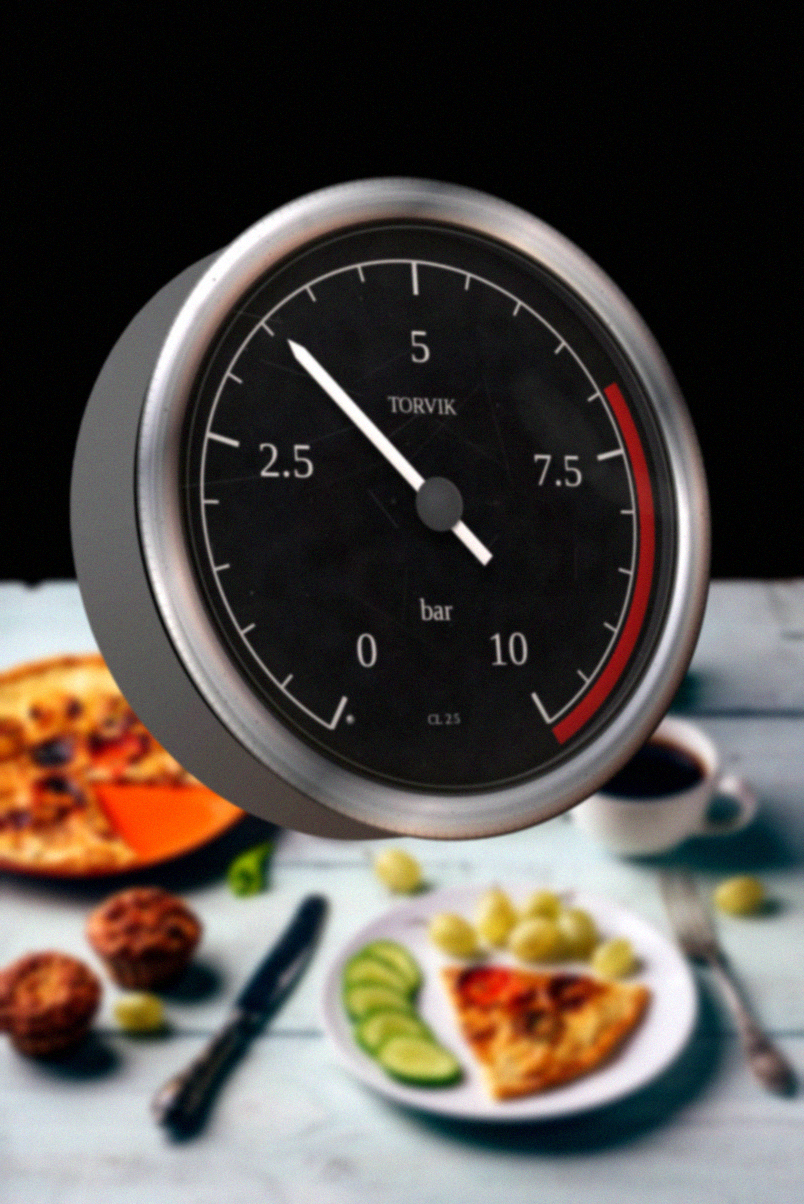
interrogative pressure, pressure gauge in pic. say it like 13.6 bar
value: 3.5 bar
